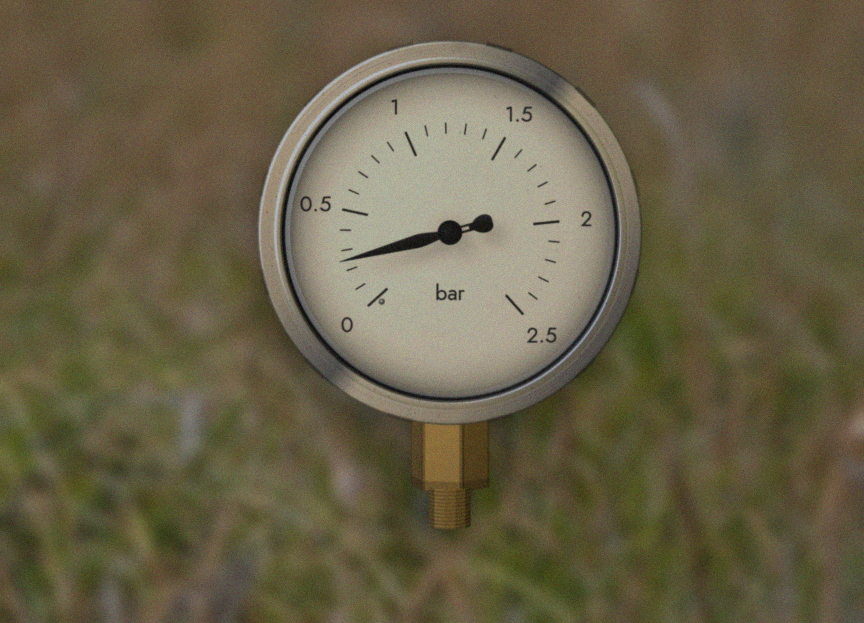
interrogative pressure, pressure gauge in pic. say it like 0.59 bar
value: 0.25 bar
